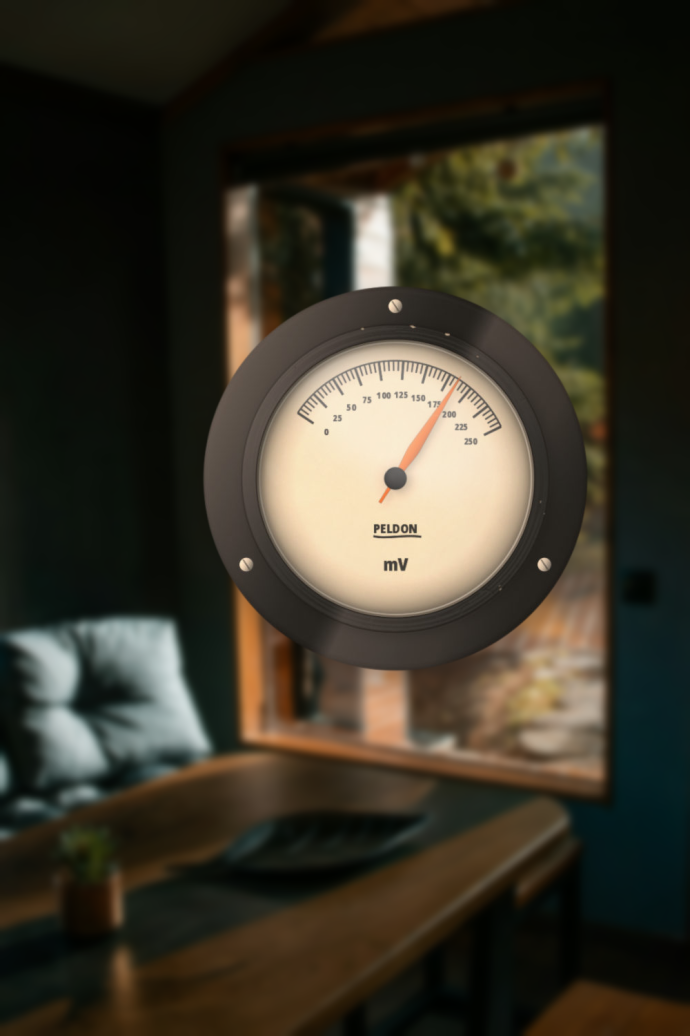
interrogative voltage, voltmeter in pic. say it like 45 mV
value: 185 mV
